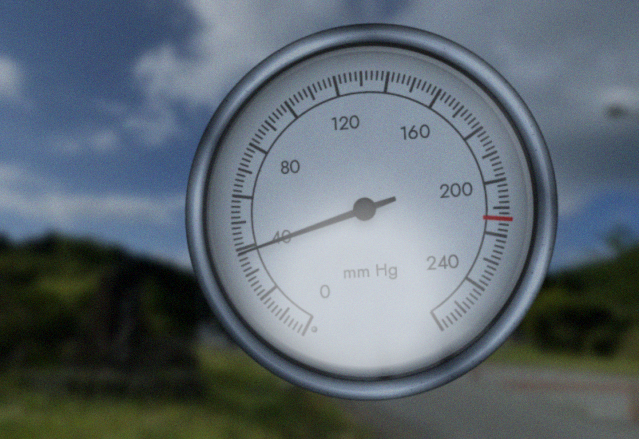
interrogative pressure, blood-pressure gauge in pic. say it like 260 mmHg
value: 38 mmHg
